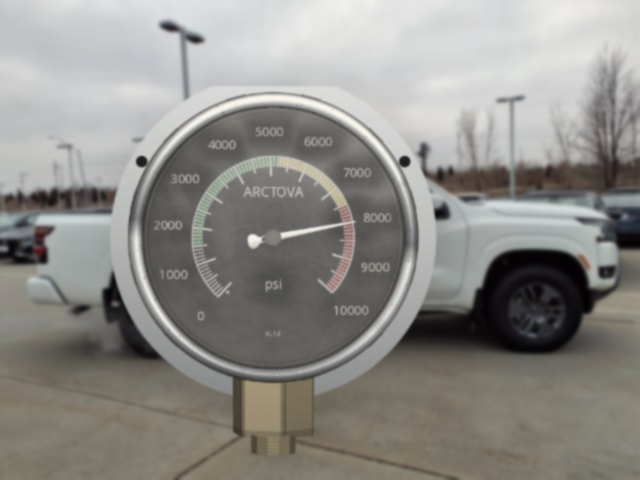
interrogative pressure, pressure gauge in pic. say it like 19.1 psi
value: 8000 psi
